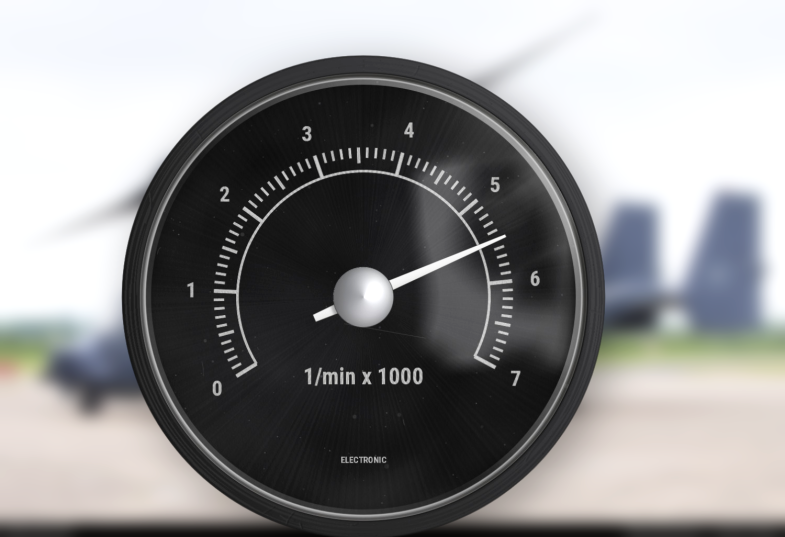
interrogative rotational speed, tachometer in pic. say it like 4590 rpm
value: 5500 rpm
